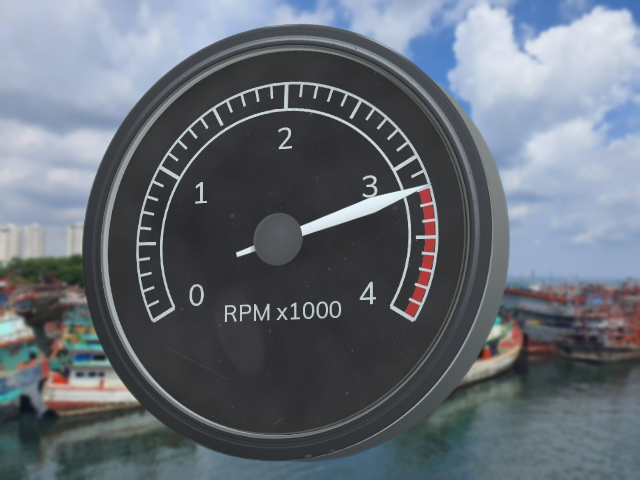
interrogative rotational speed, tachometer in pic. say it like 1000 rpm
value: 3200 rpm
